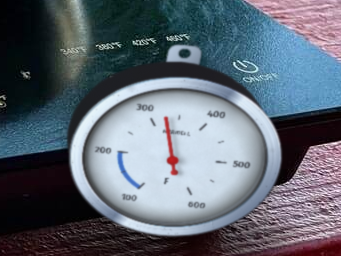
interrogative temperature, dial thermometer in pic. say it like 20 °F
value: 325 °F
